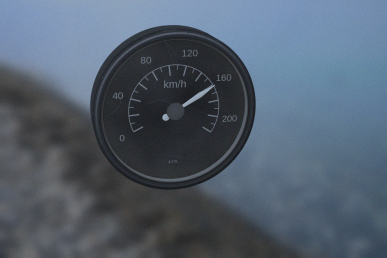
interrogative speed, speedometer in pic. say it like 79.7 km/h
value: 160 km/h
